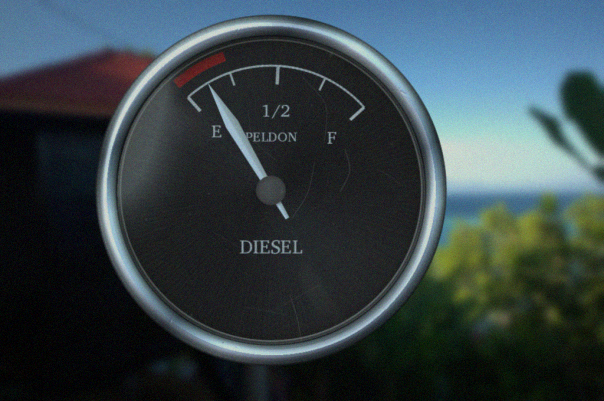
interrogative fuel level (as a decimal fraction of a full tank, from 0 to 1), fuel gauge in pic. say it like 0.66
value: 0.125
